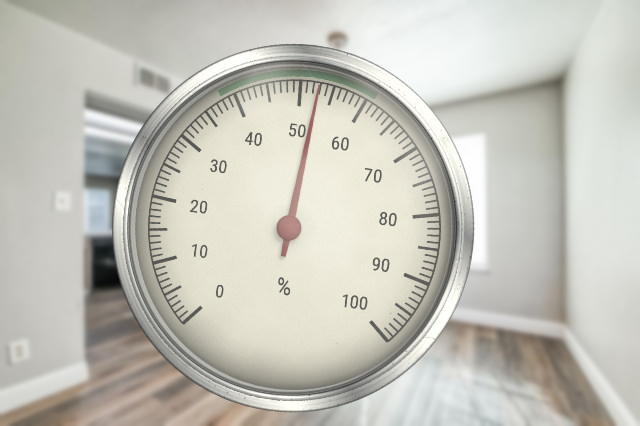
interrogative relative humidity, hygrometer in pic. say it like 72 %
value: 53 %
